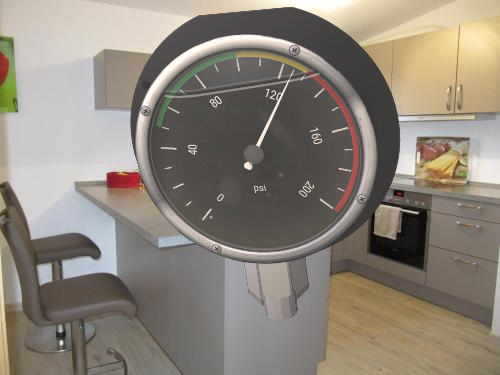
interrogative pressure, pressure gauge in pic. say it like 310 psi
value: 125 psi
